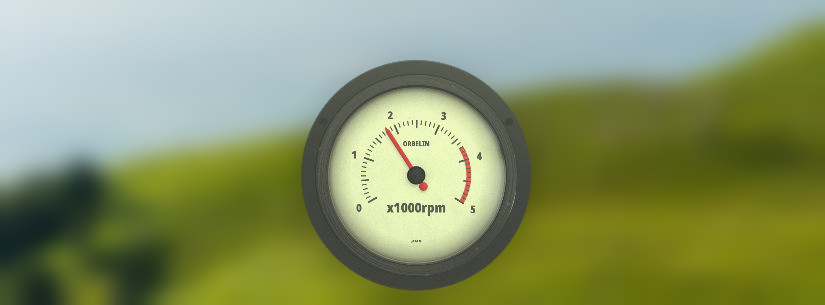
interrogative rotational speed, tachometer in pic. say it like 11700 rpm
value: 1800 rpm
